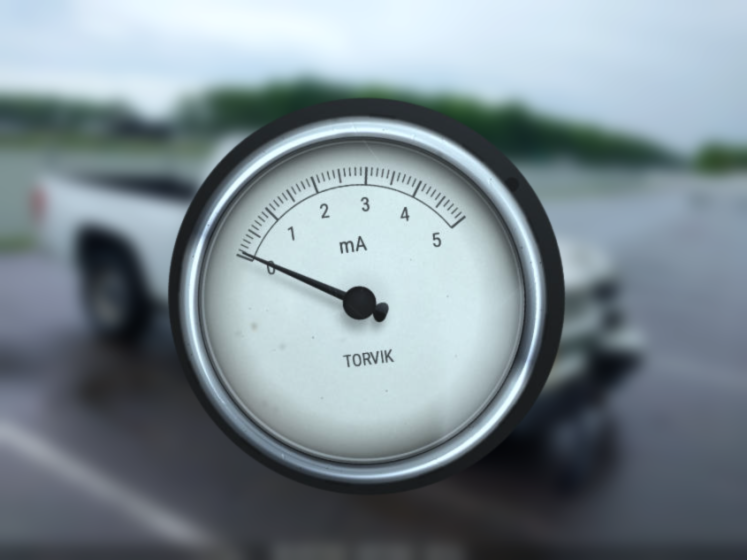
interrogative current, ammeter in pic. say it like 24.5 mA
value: 0.1 mA
